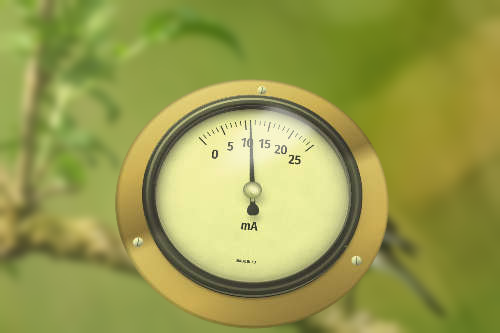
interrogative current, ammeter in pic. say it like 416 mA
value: 11 mA
